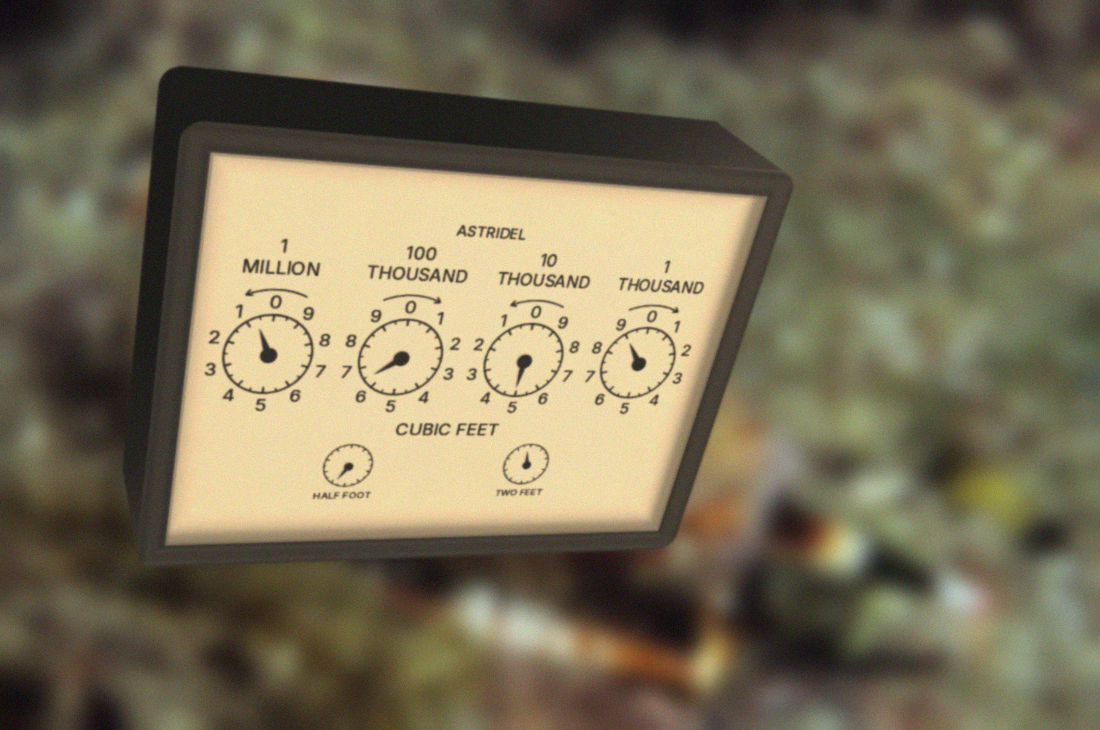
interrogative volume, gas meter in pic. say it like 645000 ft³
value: 64900 ft³
